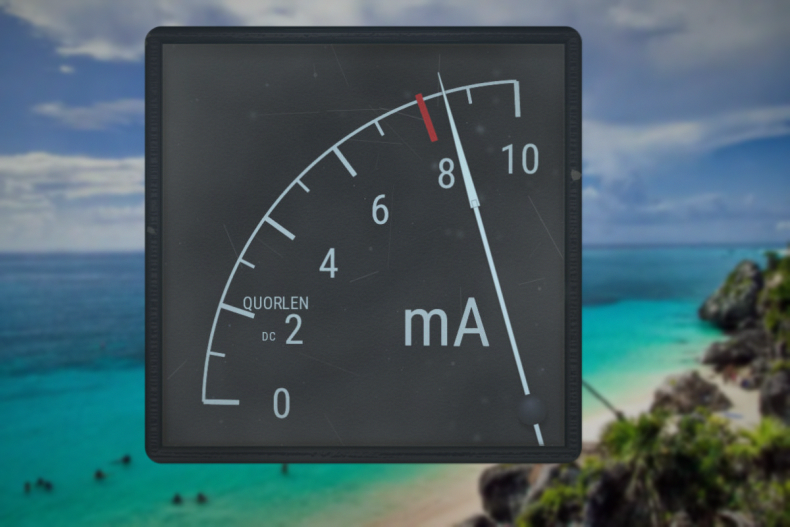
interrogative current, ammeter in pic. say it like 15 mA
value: 8.5 mA
